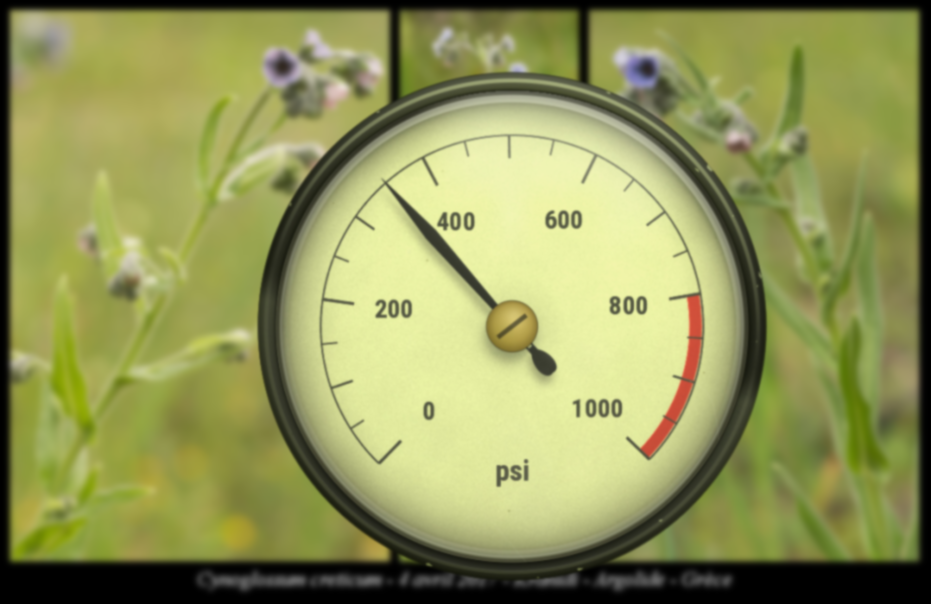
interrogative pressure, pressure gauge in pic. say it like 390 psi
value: 350 psi
